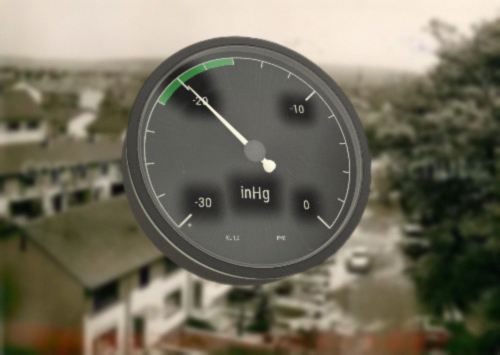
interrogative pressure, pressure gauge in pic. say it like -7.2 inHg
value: -20 inHg
